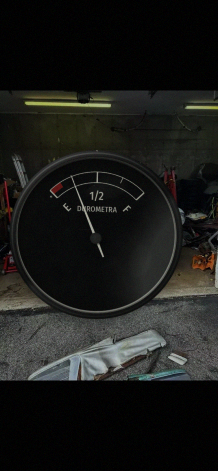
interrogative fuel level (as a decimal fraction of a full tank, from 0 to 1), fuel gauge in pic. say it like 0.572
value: 0.25
